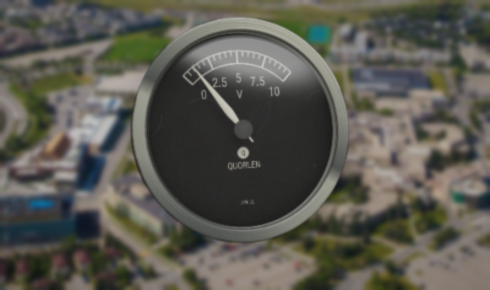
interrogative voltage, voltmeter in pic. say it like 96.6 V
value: 1 V
